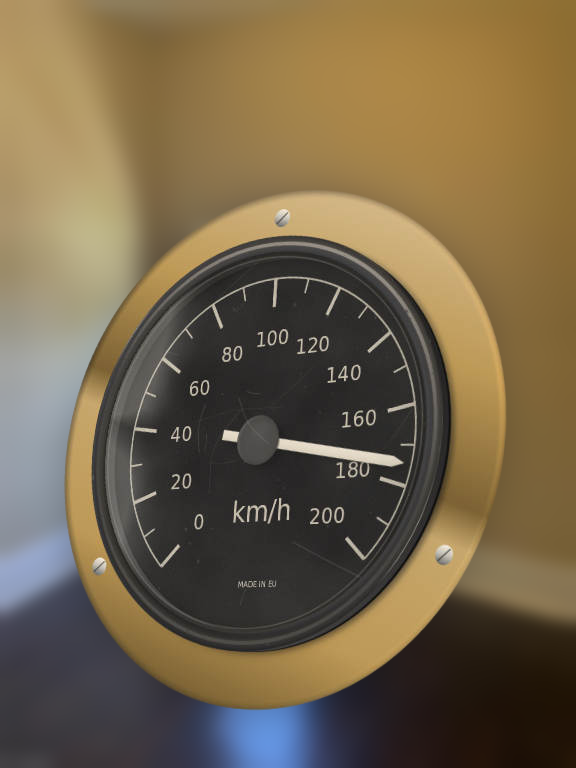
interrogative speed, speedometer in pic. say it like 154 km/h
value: 175 km/h
